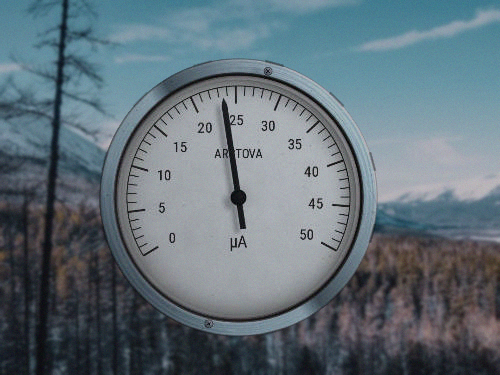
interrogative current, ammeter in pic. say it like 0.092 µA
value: 23.5 µA
